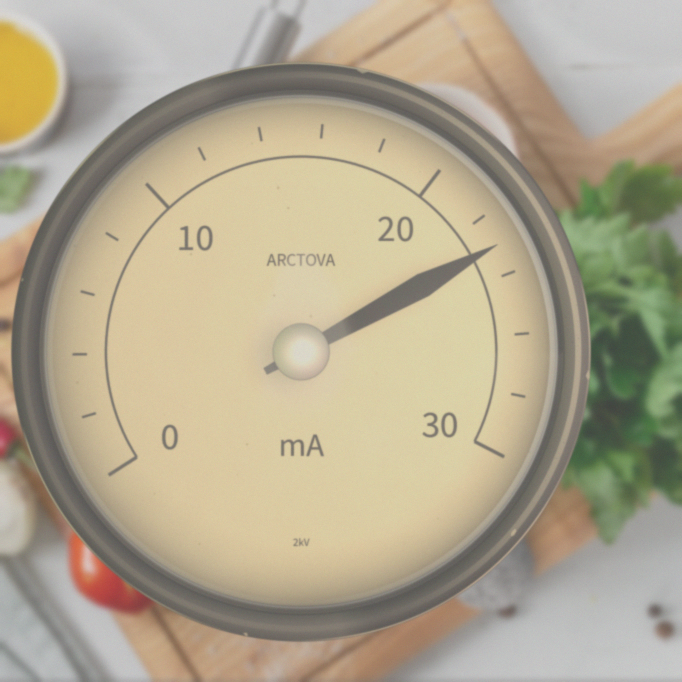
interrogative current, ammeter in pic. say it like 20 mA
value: 23 mA
